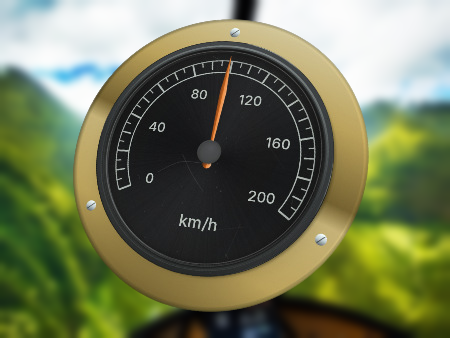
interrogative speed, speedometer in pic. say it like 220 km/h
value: 100 km/h
